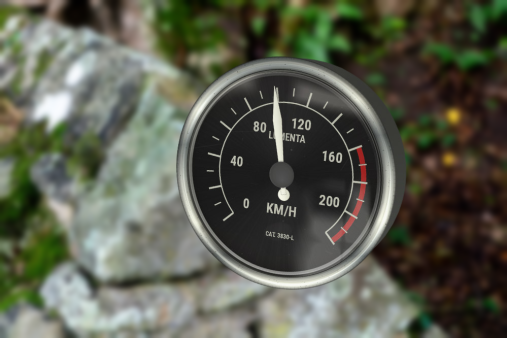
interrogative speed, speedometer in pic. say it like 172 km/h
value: 100 km/h
